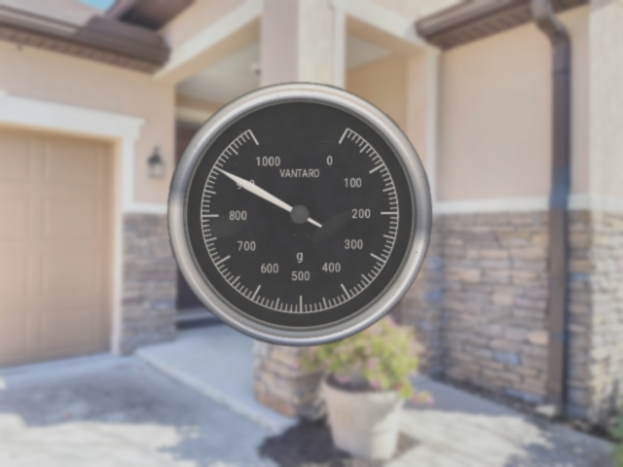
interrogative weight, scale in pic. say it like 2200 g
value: 900 g
